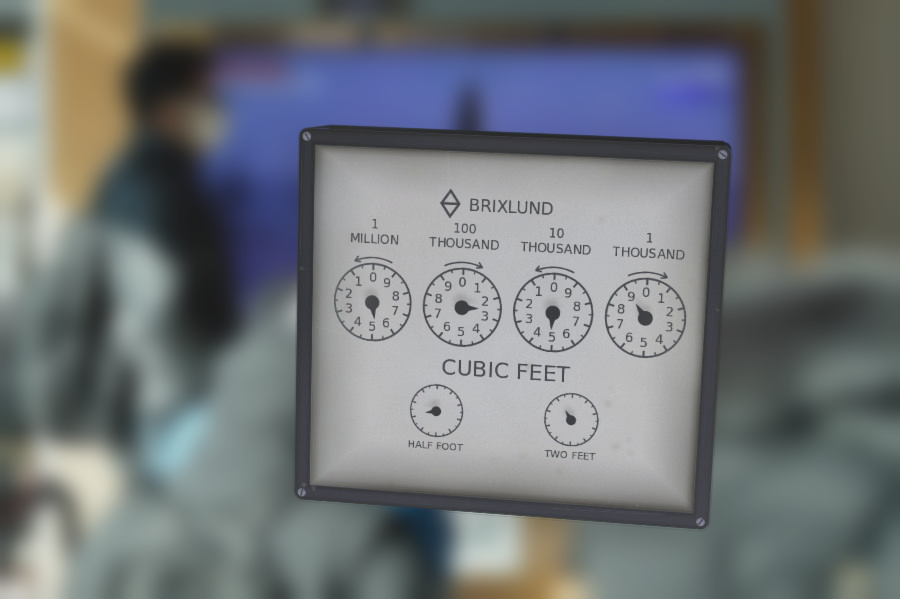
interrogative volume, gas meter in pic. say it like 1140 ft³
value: 524900 ft³
